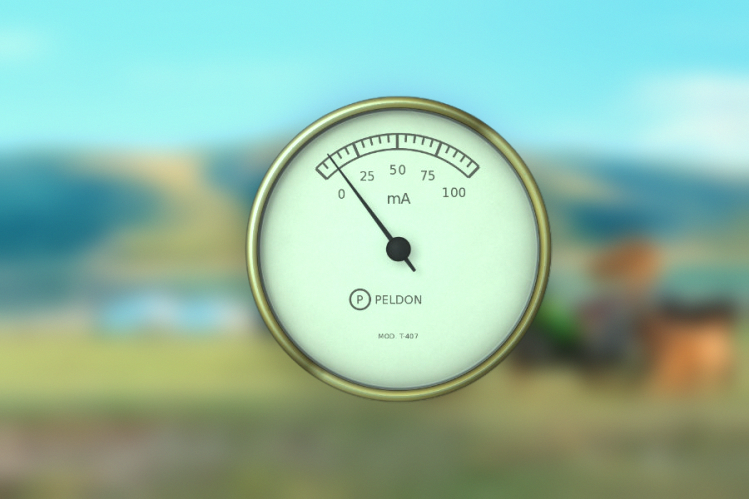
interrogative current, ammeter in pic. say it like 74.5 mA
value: 10 mA
